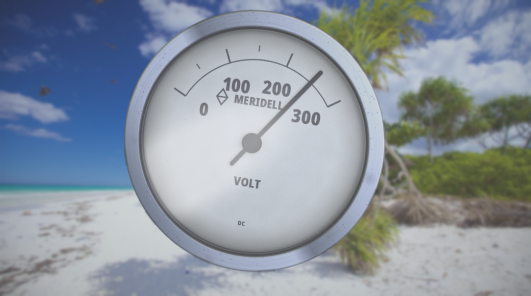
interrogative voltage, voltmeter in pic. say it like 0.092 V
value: 250 V
